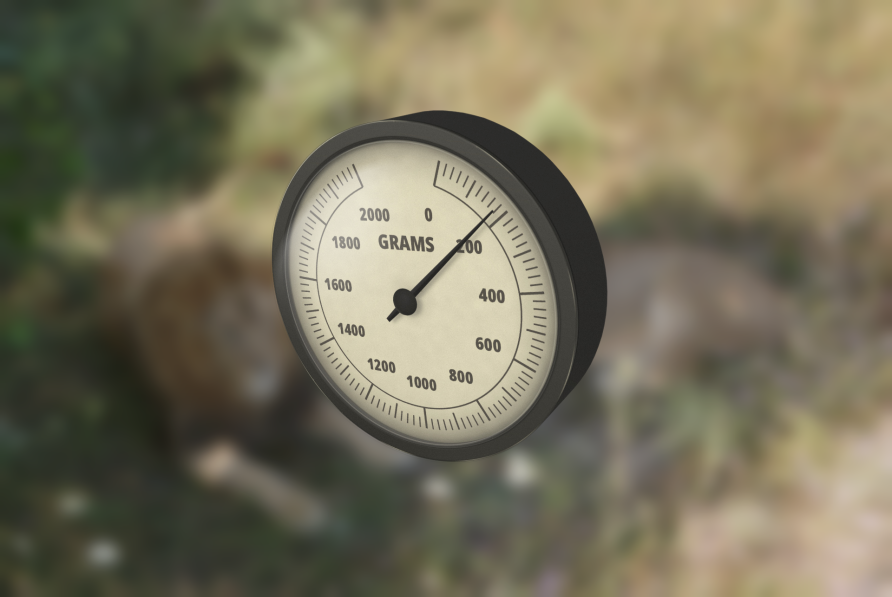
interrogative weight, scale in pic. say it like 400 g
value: 180 g
